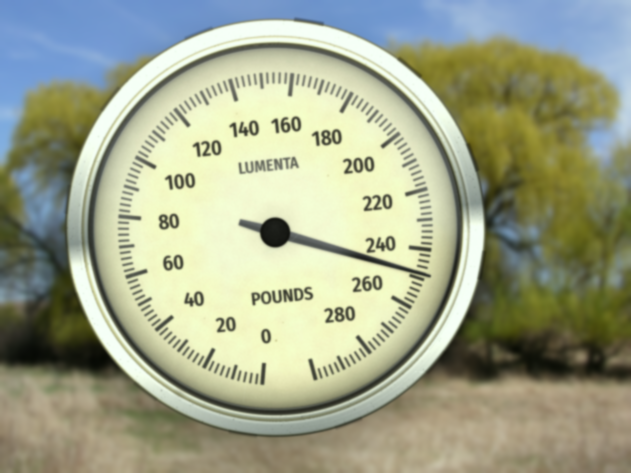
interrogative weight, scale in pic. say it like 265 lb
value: 248 lb
